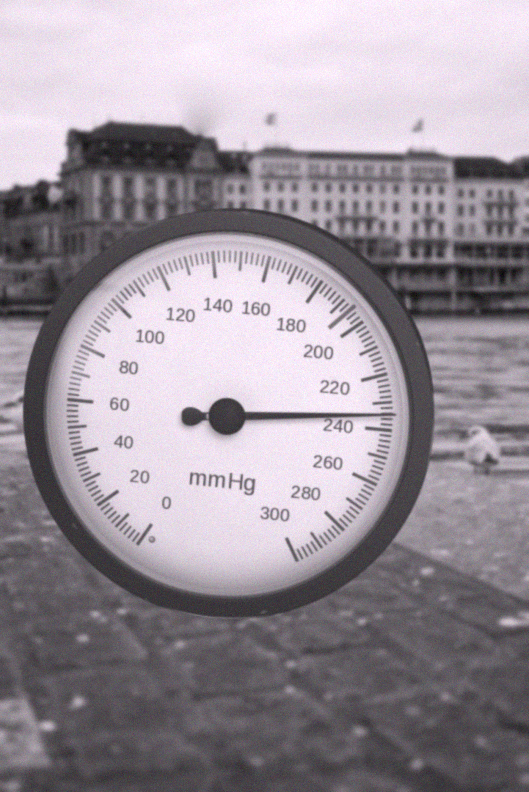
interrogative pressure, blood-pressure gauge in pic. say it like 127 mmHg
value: 234 mmHg
